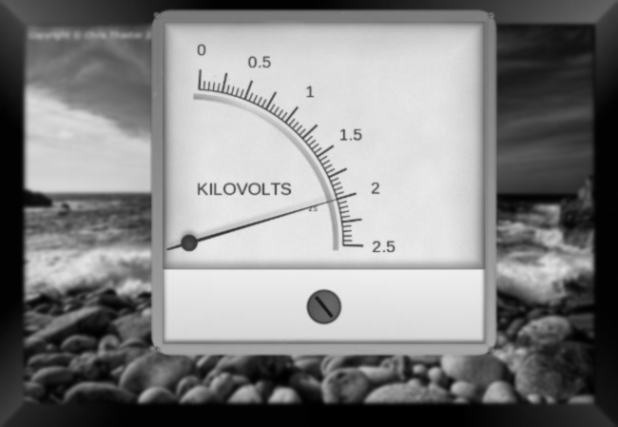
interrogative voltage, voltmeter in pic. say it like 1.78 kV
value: 2 kV
